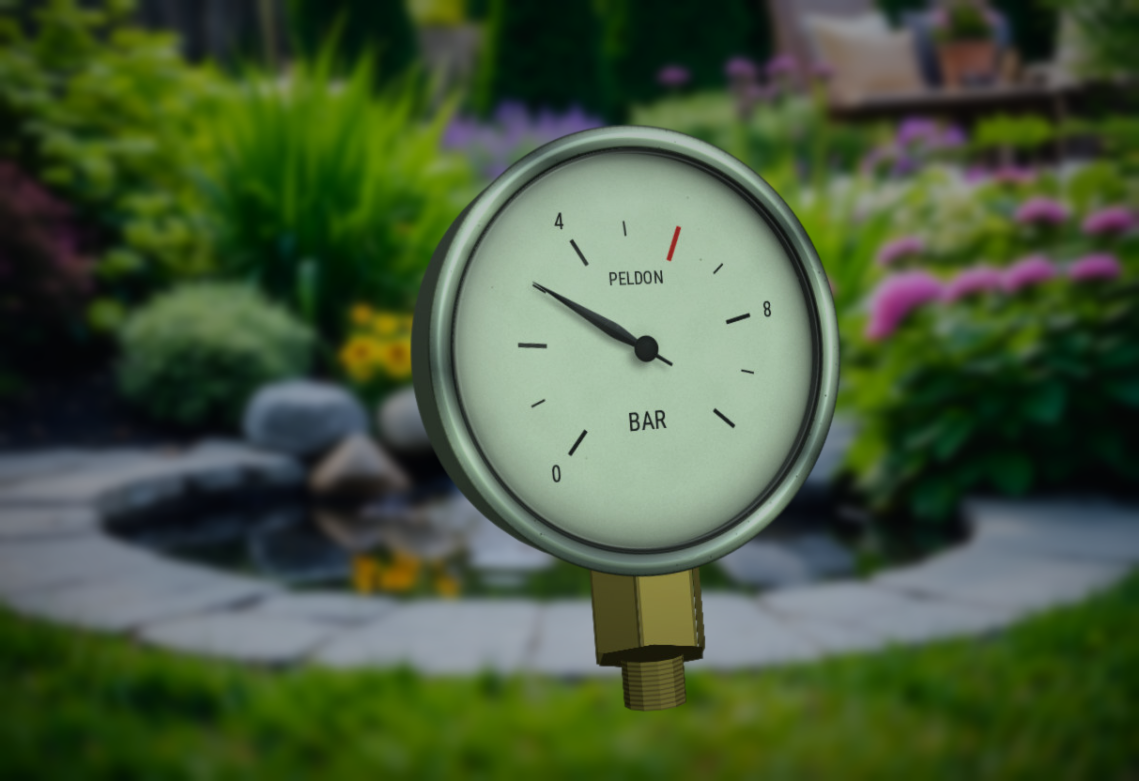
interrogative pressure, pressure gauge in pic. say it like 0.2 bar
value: 3 bar
